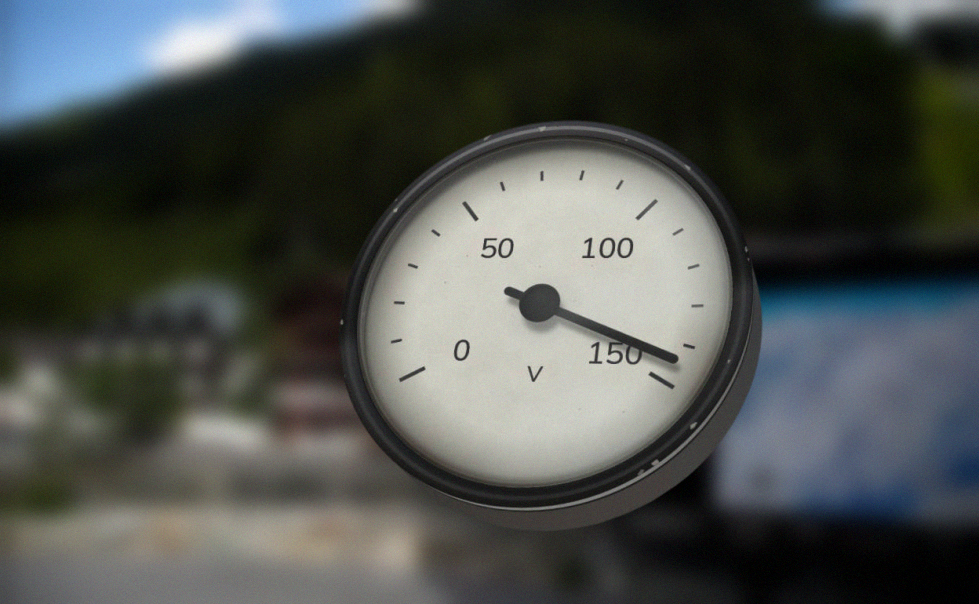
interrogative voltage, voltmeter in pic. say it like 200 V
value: 145 V
